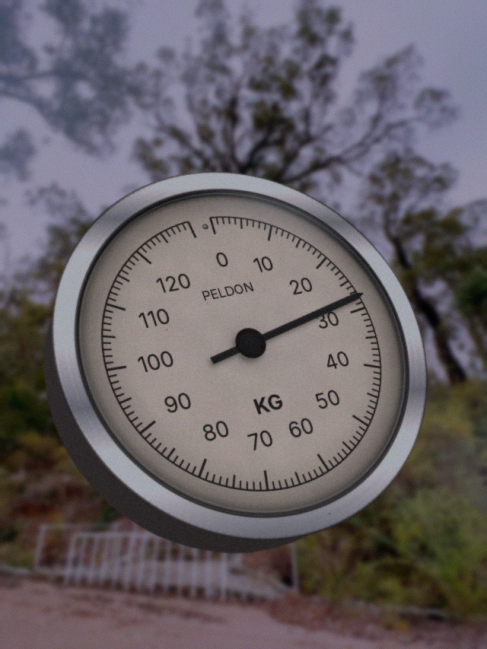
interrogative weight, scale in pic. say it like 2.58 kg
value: 28 kg
